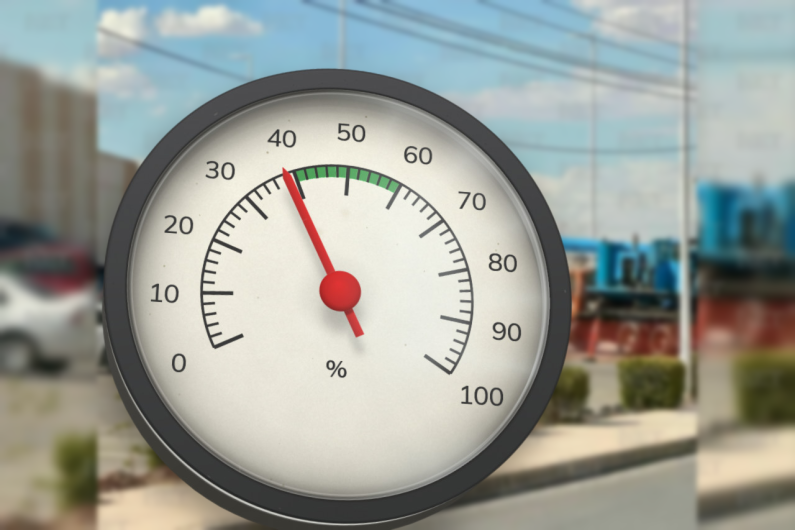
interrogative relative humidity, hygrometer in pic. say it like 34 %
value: 38 %
